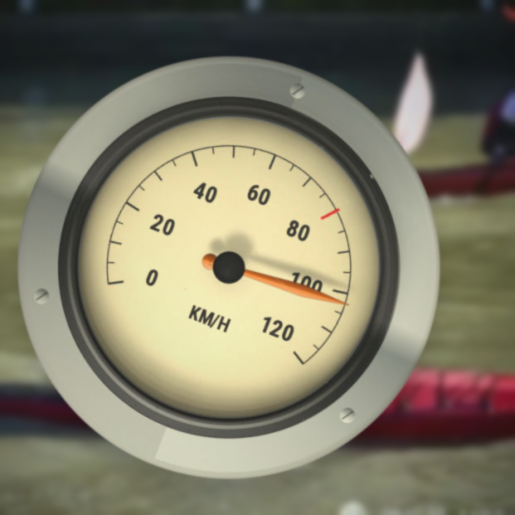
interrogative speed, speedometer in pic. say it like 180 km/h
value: 102.5 km/h
